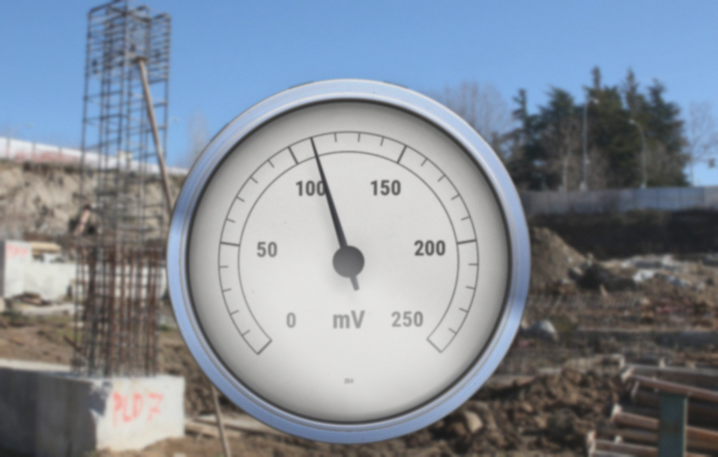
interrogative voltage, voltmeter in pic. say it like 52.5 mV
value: 110 mV
